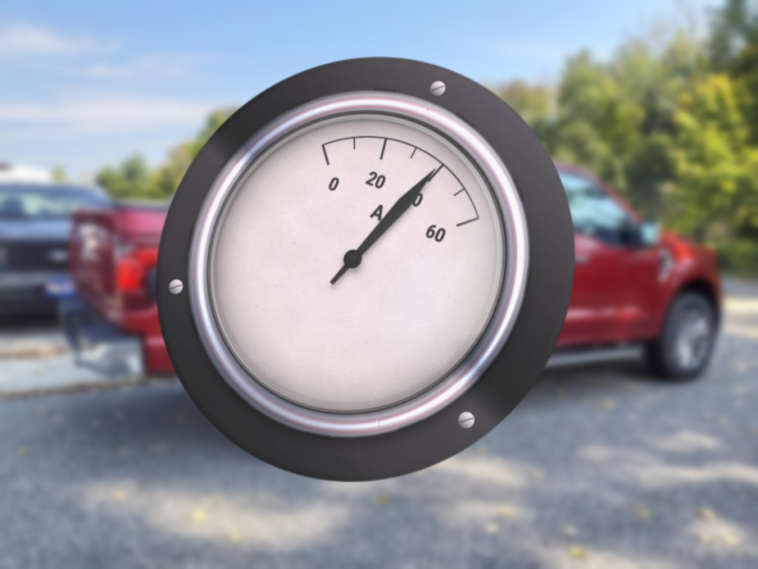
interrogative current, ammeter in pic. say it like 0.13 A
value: 40 A
